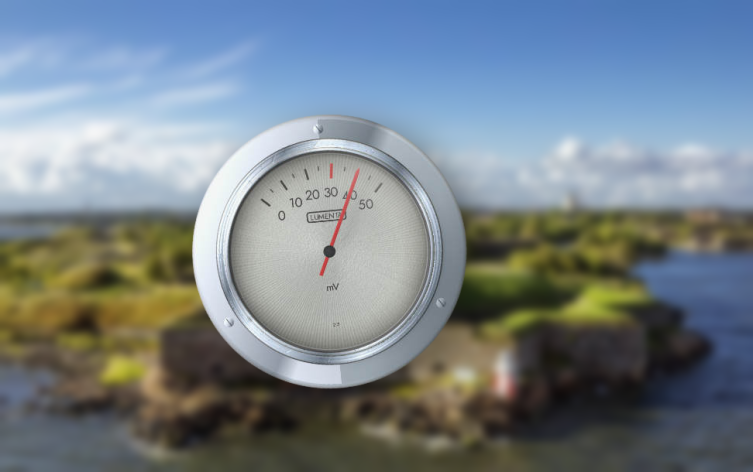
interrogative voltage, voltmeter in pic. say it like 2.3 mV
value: 40 mV
